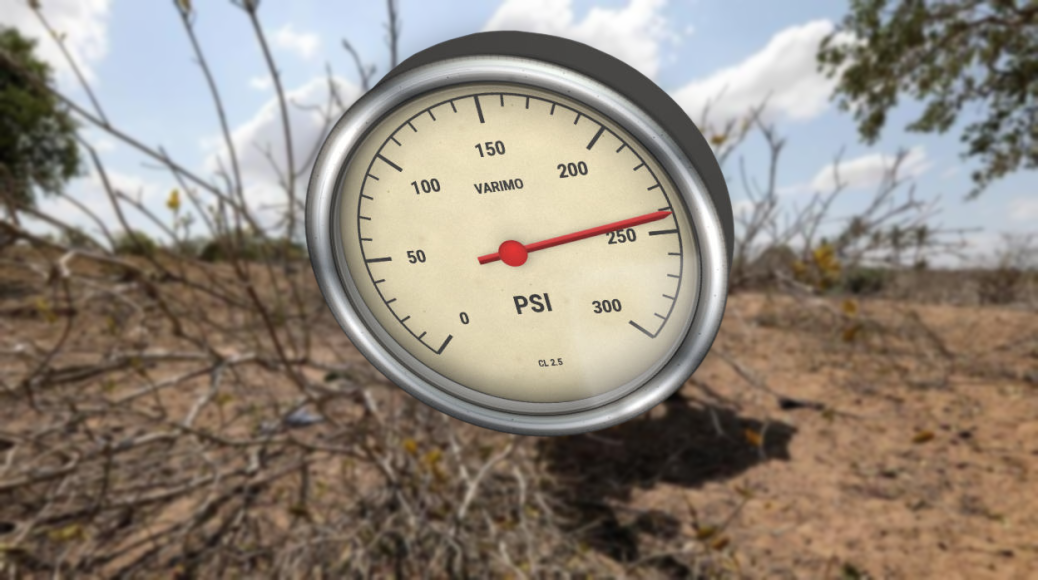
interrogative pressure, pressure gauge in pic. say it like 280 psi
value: 240 psi
